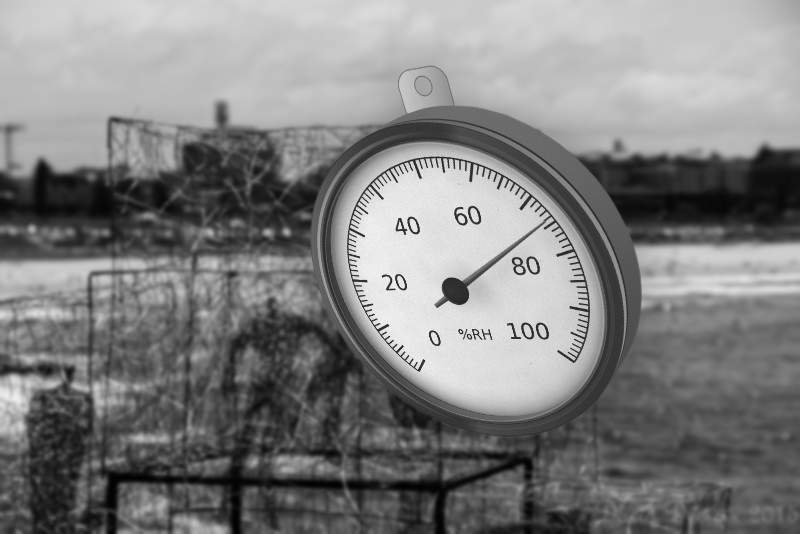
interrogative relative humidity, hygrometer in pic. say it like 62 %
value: 74 %
